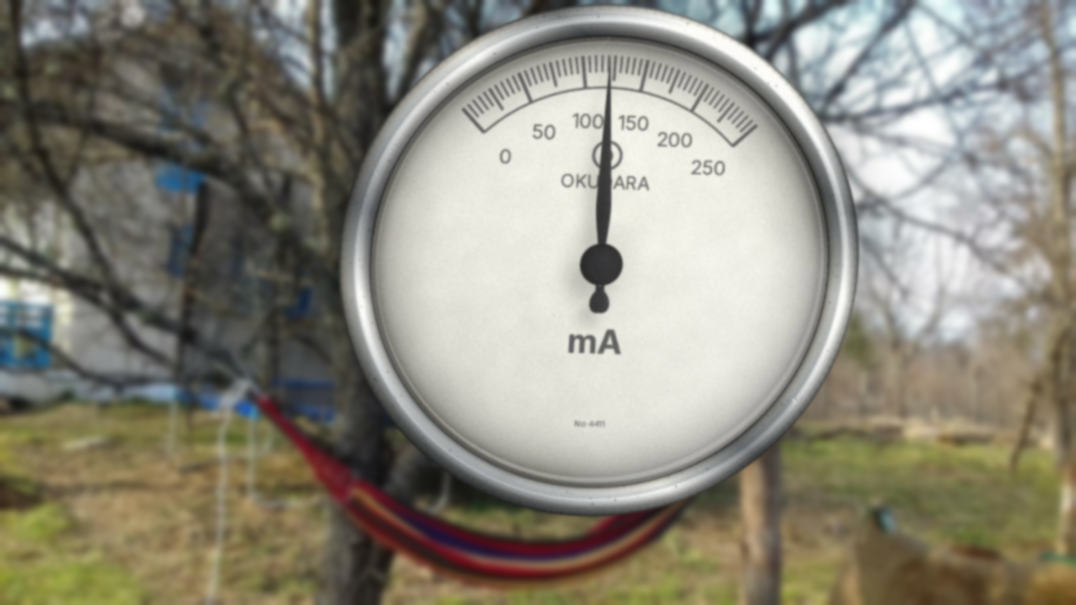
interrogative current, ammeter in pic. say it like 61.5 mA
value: 120 mA
